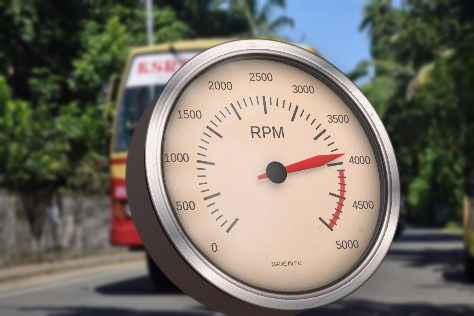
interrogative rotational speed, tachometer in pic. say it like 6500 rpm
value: 3900 rpm
